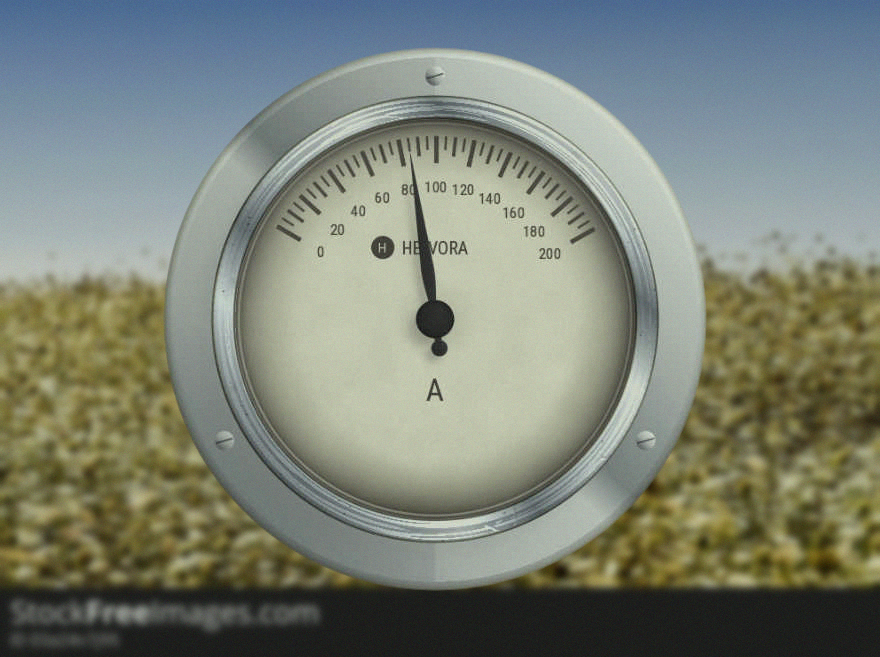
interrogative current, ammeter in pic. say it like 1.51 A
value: 85 A
